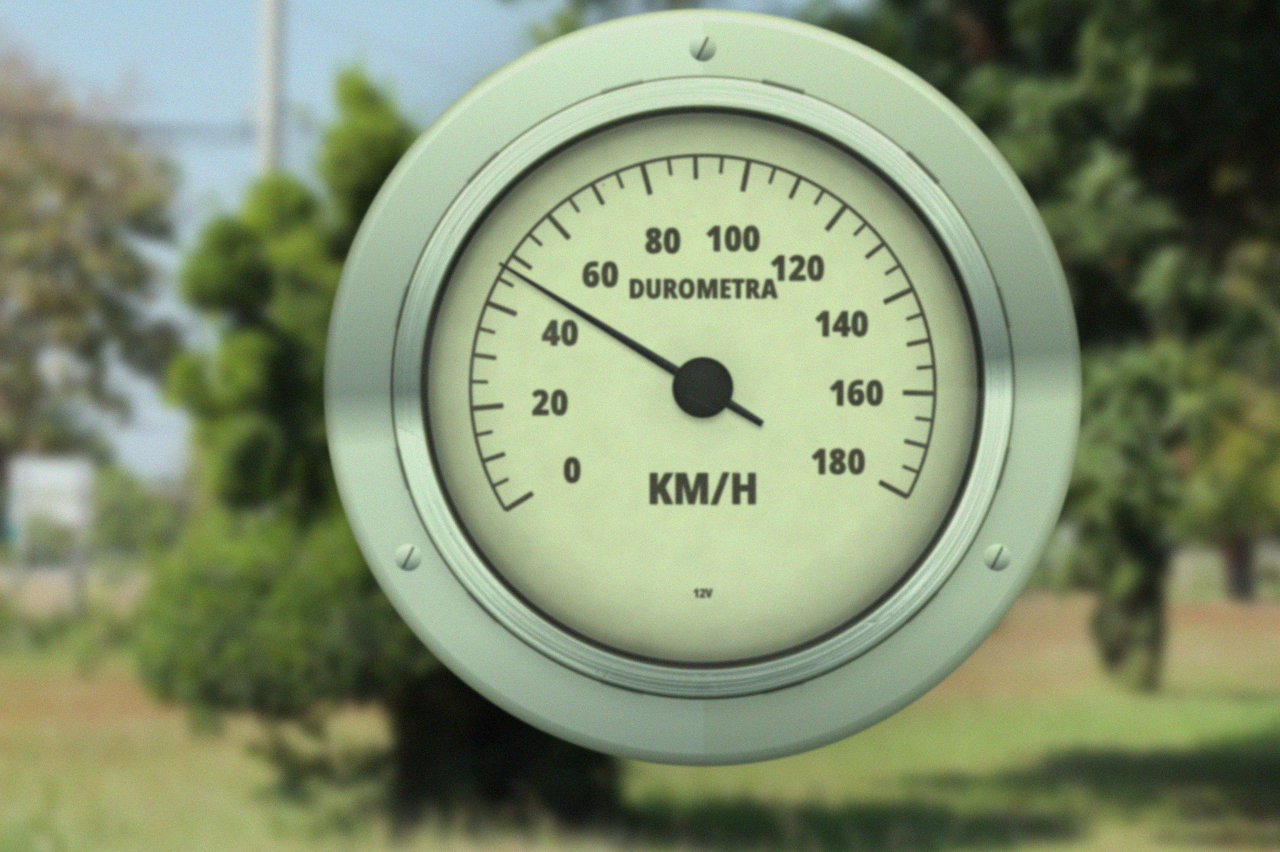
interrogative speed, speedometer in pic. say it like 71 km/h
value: 47.5 km/h
